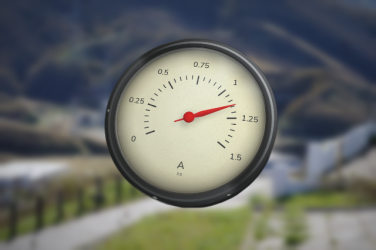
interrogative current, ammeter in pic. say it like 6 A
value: 1.15 A
